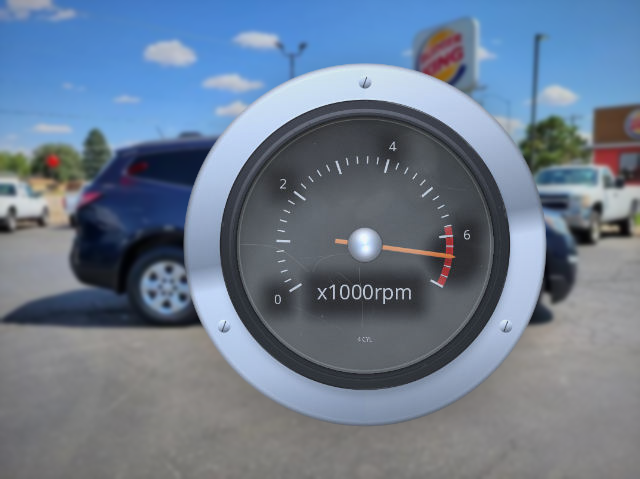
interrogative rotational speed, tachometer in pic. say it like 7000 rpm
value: 6400 rpm
